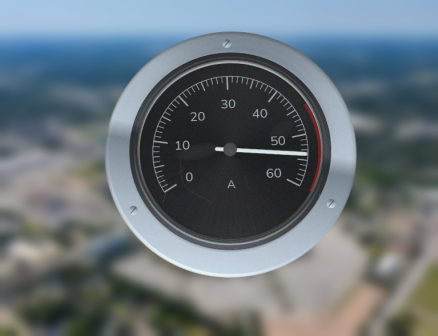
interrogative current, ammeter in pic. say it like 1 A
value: 54 A
